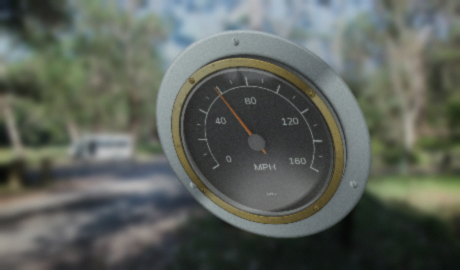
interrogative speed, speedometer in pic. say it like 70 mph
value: 60 mph
